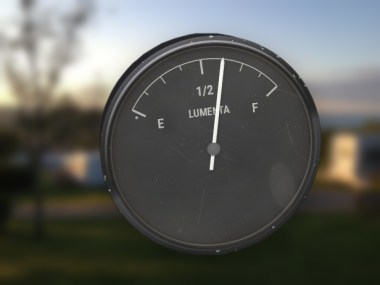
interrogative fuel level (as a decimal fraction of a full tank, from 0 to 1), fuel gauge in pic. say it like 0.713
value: 0.625
